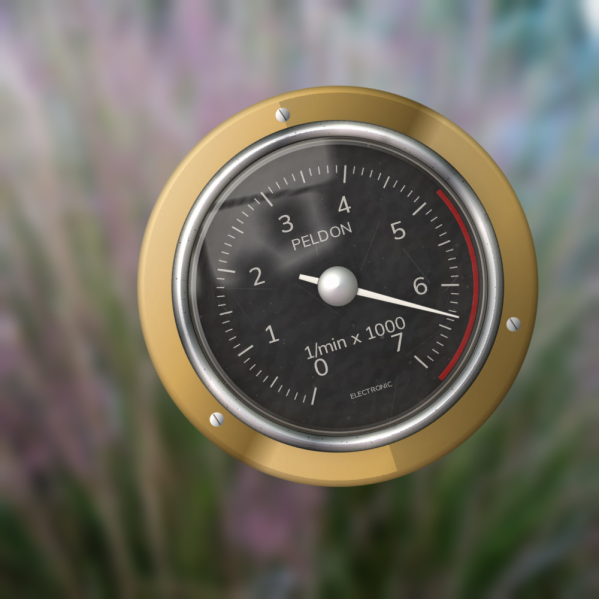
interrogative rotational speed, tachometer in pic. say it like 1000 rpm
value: 6350 rpm
